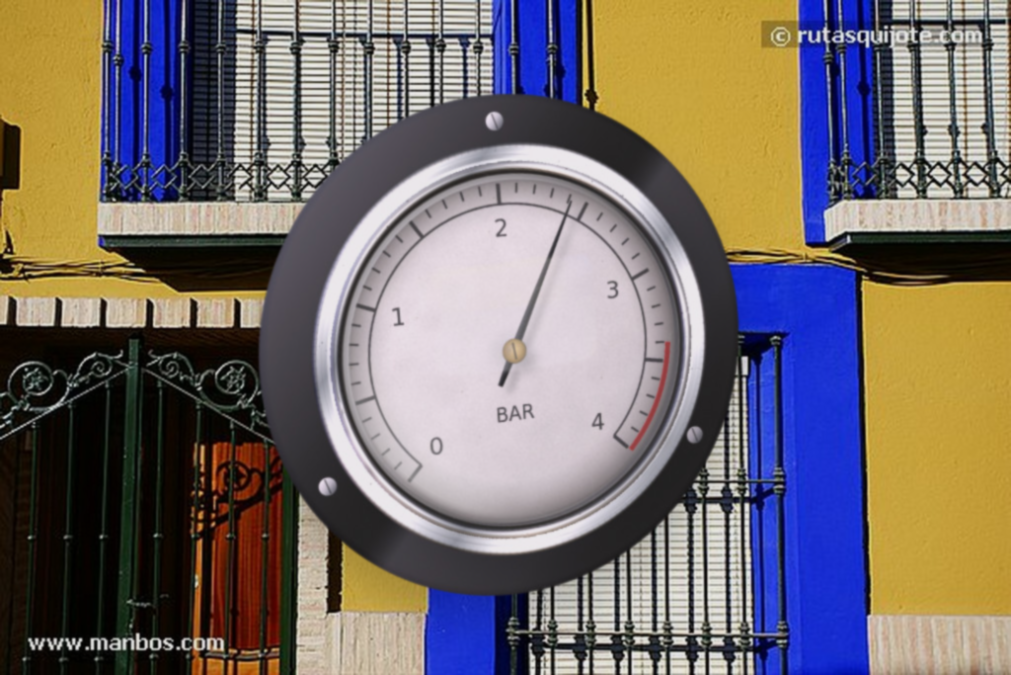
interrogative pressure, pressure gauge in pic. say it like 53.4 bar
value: 2.4 bar
